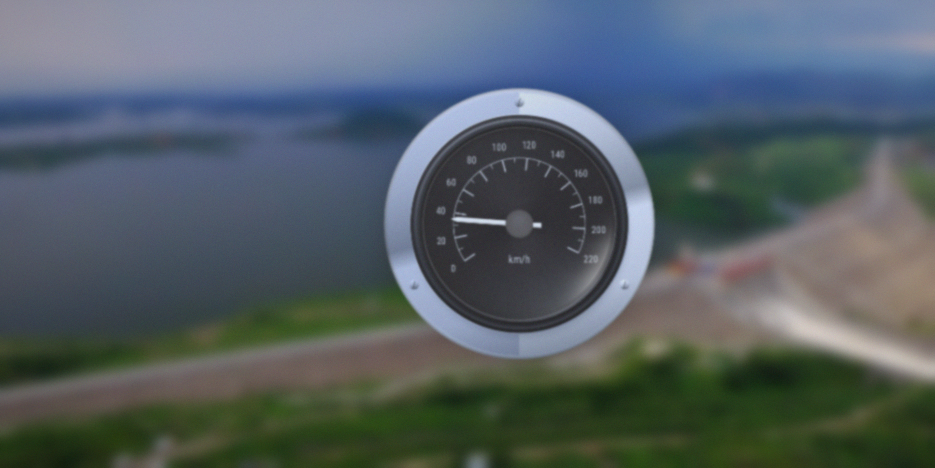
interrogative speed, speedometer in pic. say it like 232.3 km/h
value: 35 km/h
